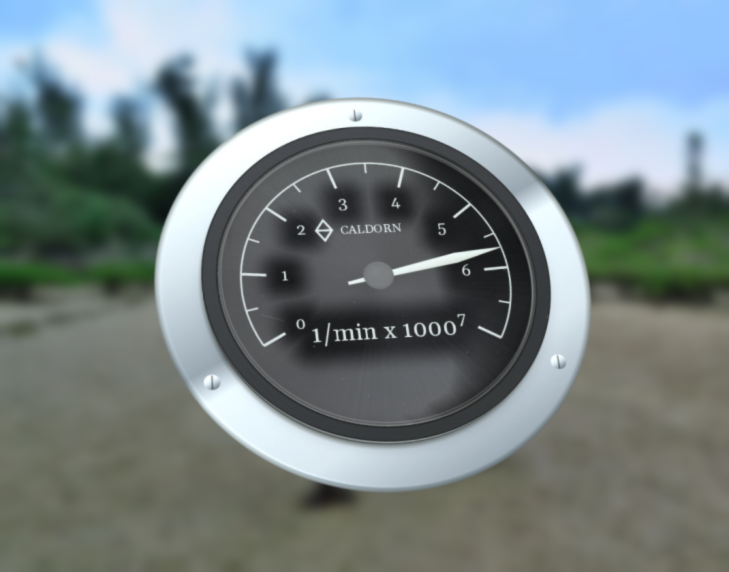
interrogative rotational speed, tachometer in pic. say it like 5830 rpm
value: 5750 rpm
